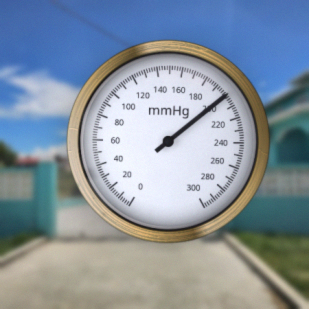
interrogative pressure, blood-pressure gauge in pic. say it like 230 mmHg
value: 200 mmHg
